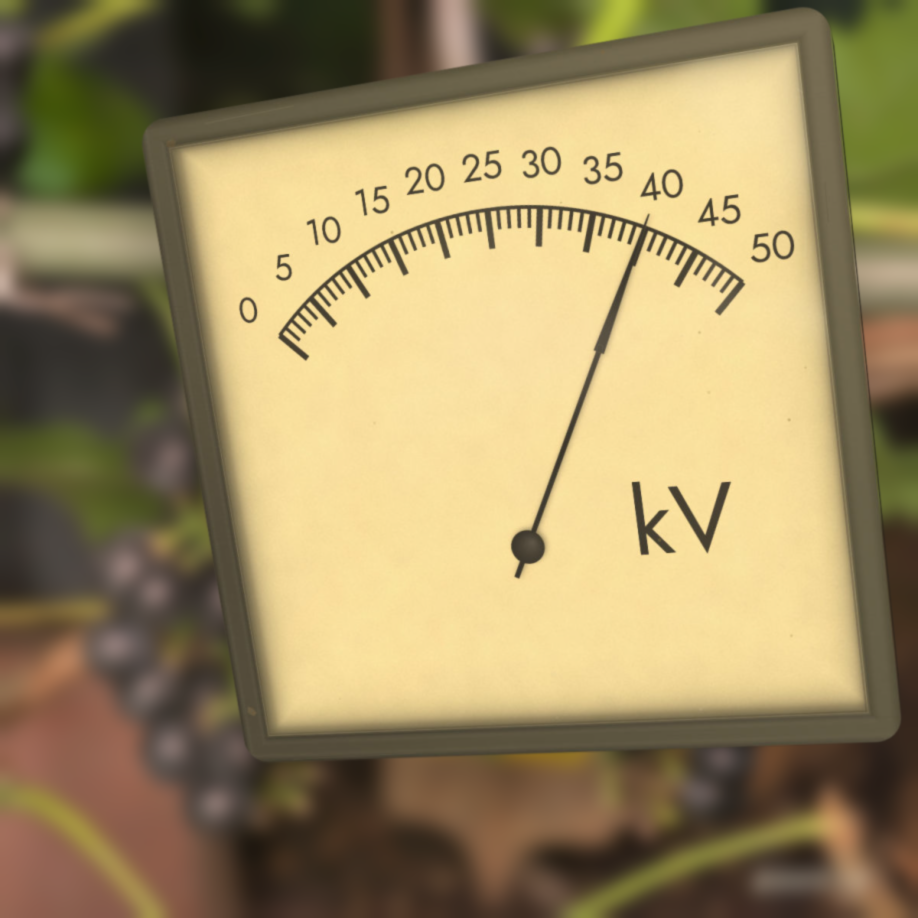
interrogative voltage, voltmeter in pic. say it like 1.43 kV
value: 40 kV
